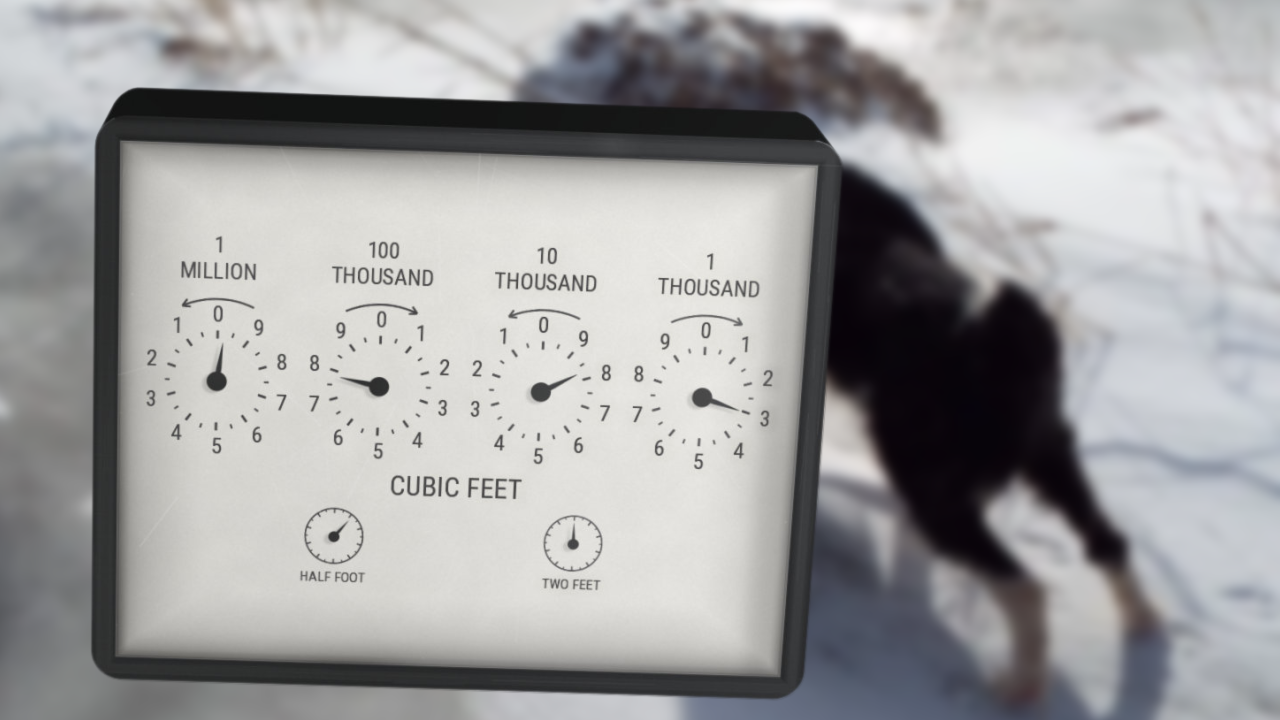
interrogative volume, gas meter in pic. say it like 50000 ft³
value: 978300 ft³
